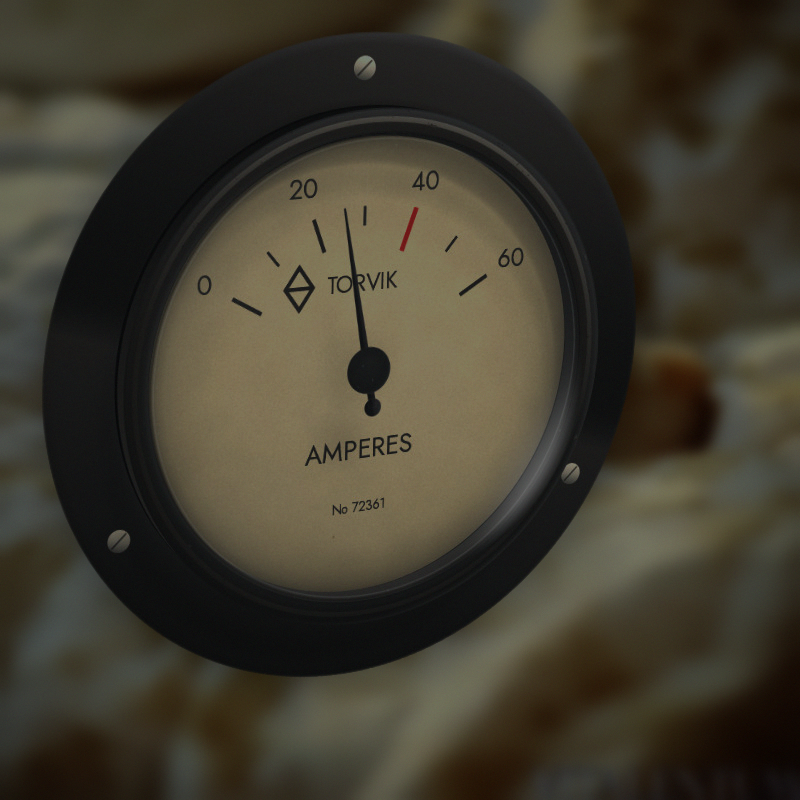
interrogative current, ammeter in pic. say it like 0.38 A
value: 25 A
